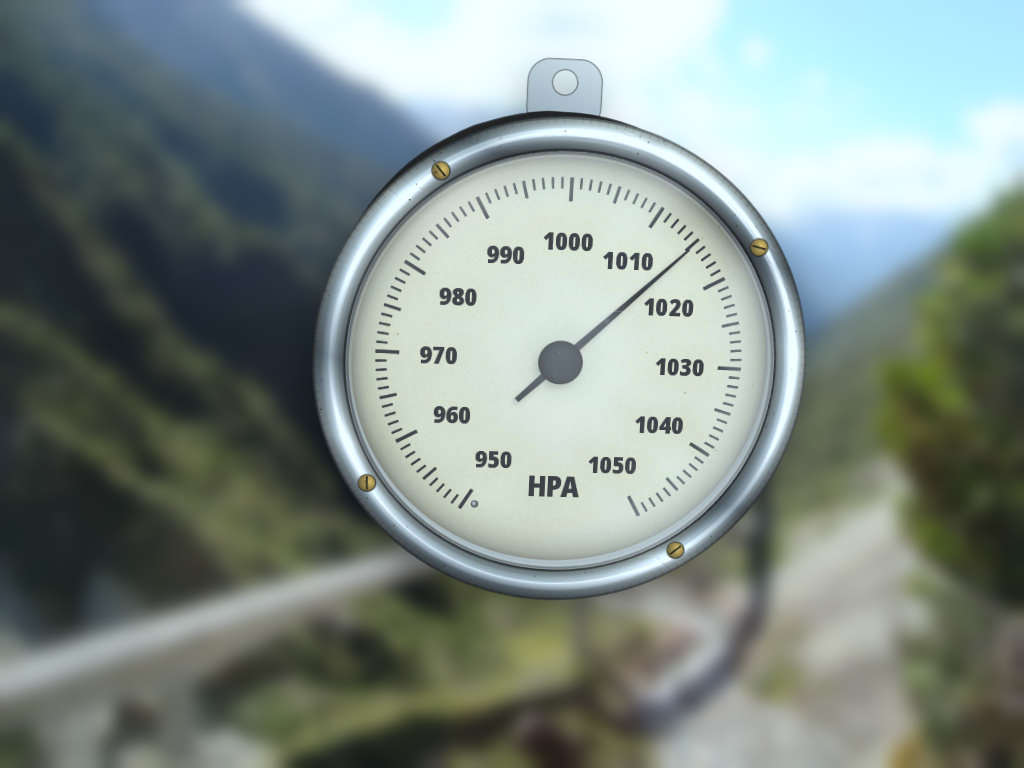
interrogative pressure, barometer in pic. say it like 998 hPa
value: 1015 hPa
